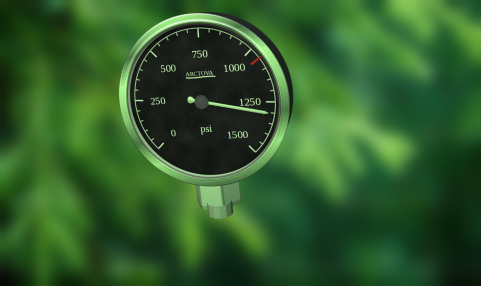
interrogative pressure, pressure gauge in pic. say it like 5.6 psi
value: 1300 psi
